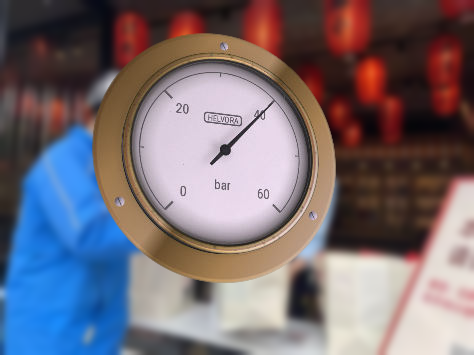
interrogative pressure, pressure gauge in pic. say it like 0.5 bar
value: 40 bar
